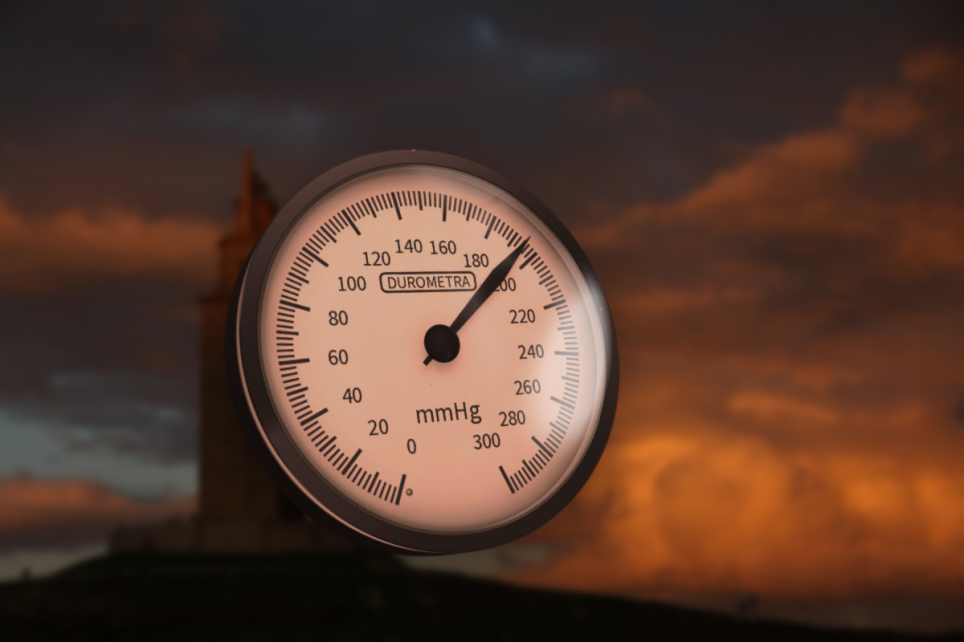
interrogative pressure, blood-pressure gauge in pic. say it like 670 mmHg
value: 194 mmHg
